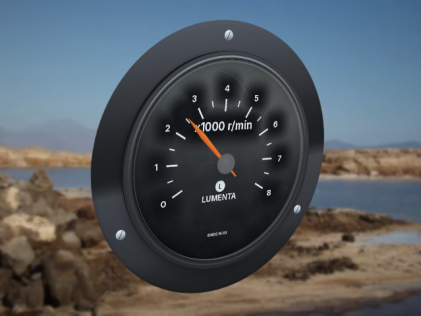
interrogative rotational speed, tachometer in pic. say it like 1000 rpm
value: 2500 rpm
